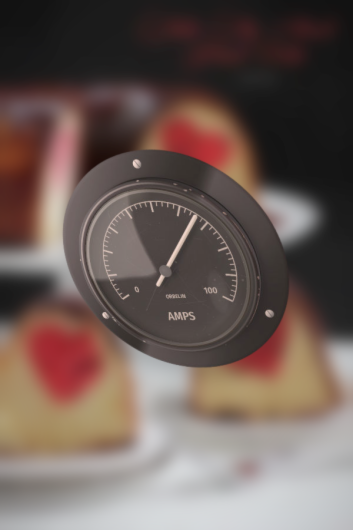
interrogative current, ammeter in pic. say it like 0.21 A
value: 66 A
